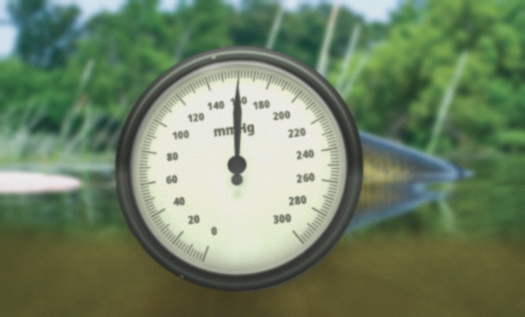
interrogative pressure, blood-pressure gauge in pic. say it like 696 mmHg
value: 160 mmHg
